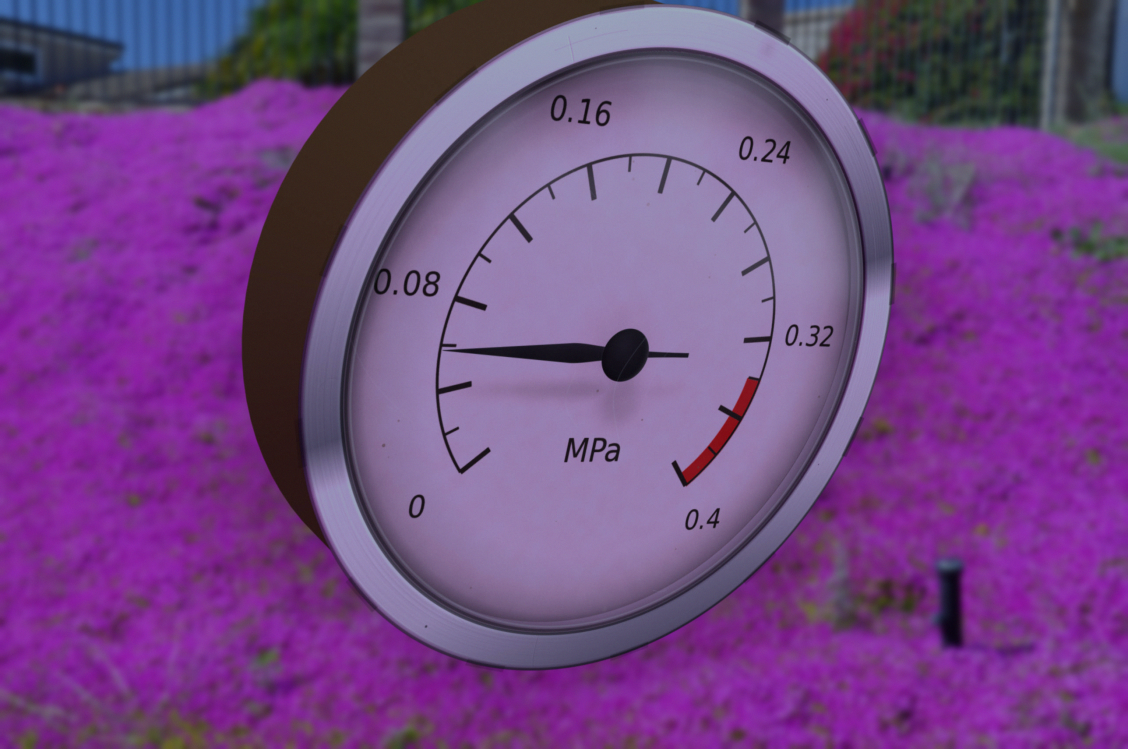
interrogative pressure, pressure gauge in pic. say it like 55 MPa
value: 0.06 MPa
